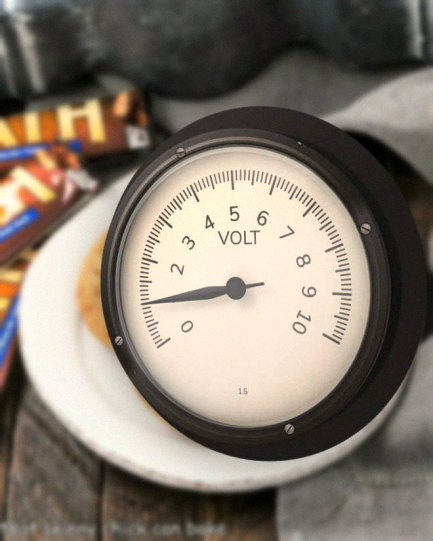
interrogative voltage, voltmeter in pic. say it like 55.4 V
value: 1 V
